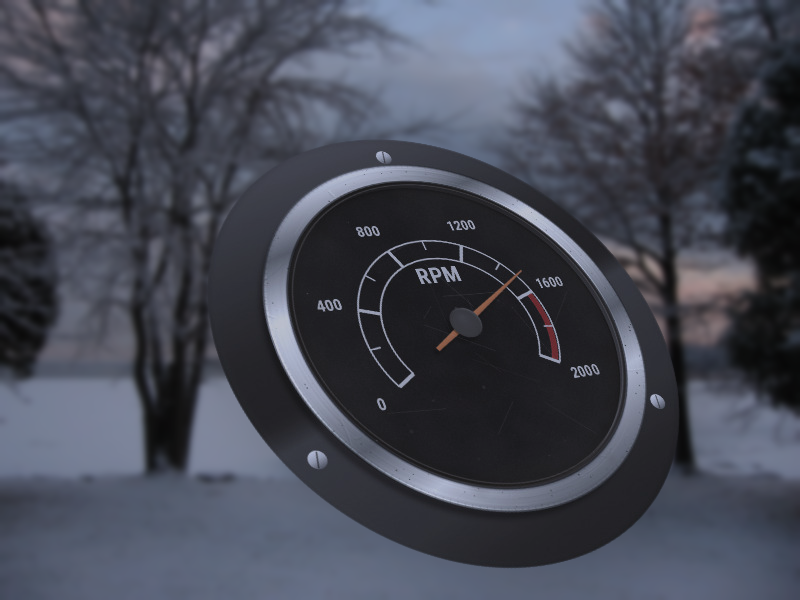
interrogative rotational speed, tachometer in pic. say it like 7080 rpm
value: 1500 rpm
